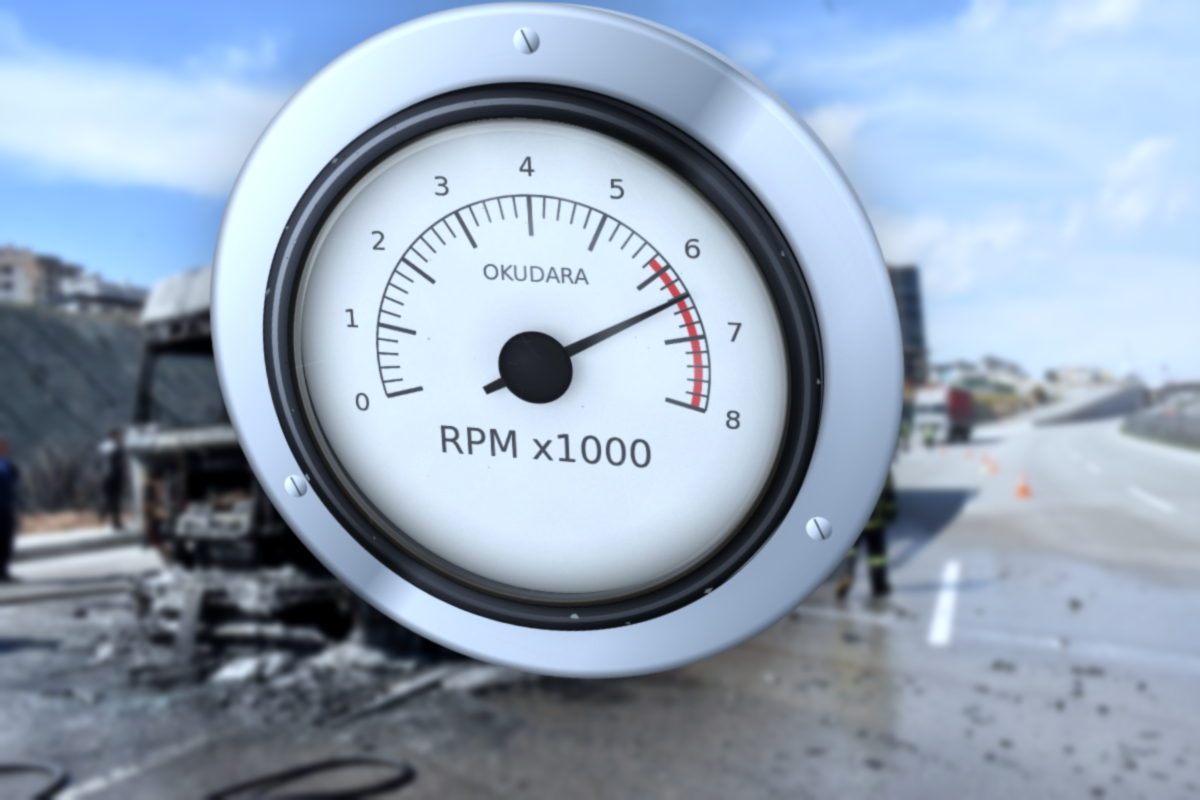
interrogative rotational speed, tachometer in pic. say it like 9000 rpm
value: 6400 rpm
